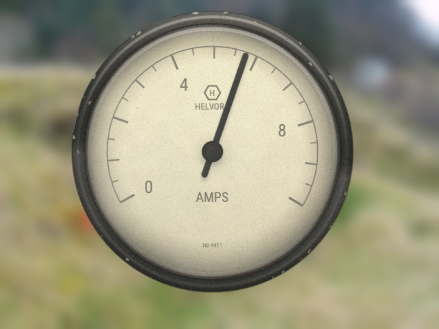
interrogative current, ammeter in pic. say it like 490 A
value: 5.75 A
